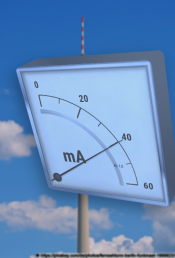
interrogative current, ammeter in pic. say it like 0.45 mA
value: 40 mA
